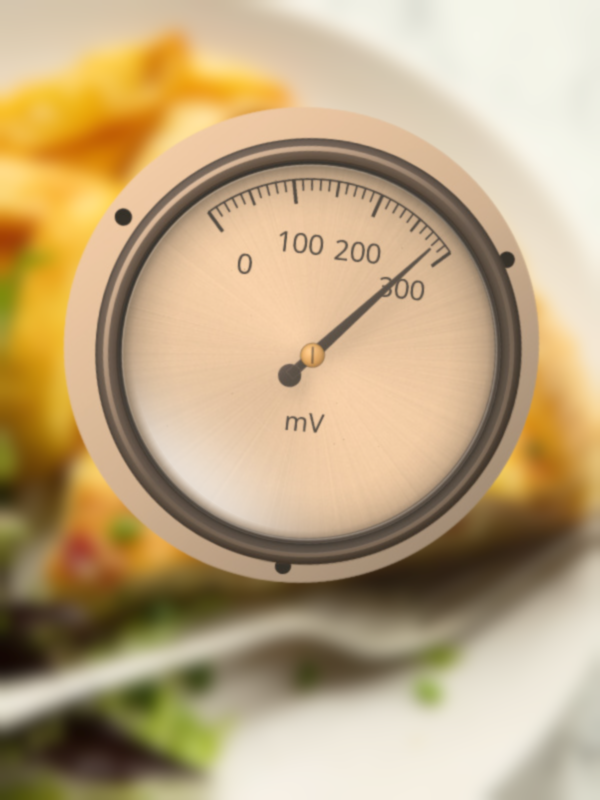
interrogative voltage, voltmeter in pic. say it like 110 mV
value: 280 mV
